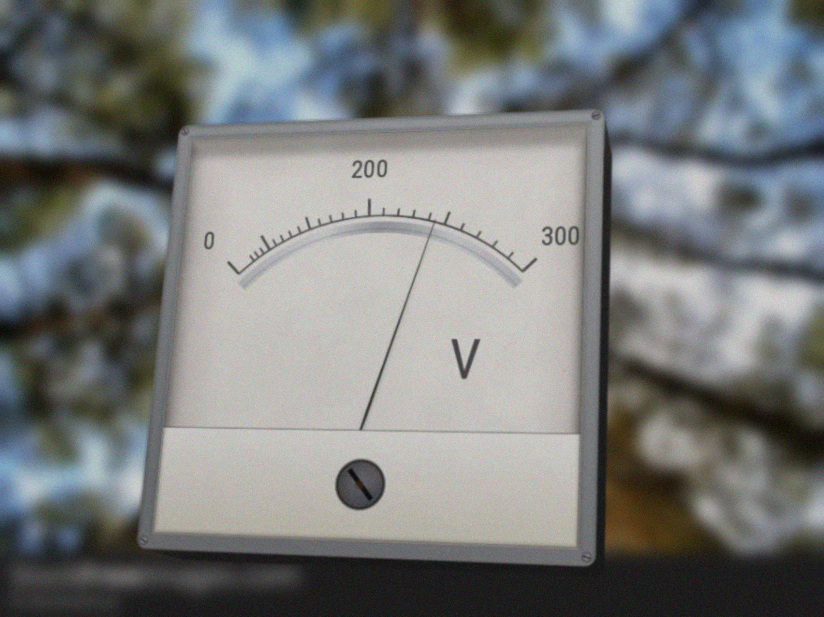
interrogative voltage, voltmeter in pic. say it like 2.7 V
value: 245 V
